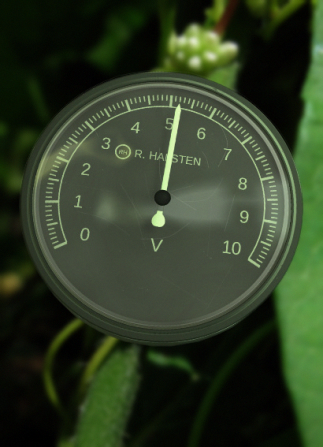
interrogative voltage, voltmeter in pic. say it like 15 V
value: 5.2 V
